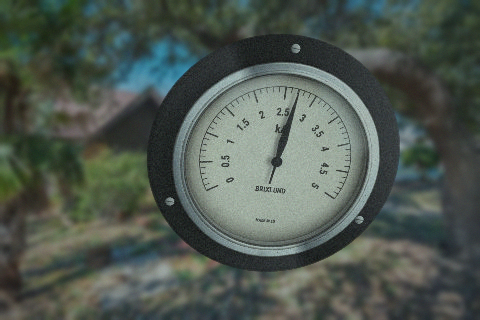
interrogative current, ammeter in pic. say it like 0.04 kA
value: 2.7 kA
